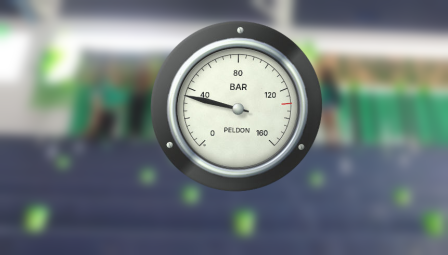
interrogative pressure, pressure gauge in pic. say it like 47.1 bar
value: 35 bar
